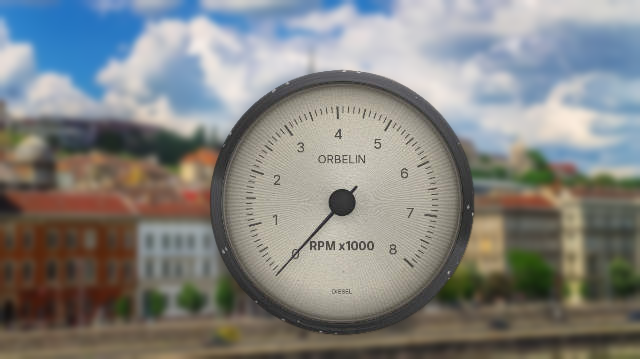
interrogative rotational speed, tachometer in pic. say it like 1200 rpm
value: 0 rpm
